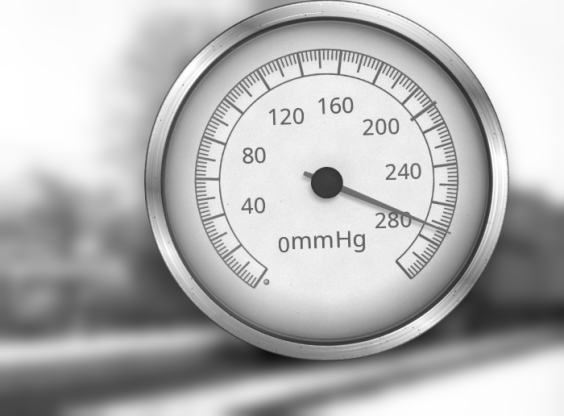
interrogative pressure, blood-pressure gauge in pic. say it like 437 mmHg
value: 272 mmHg
